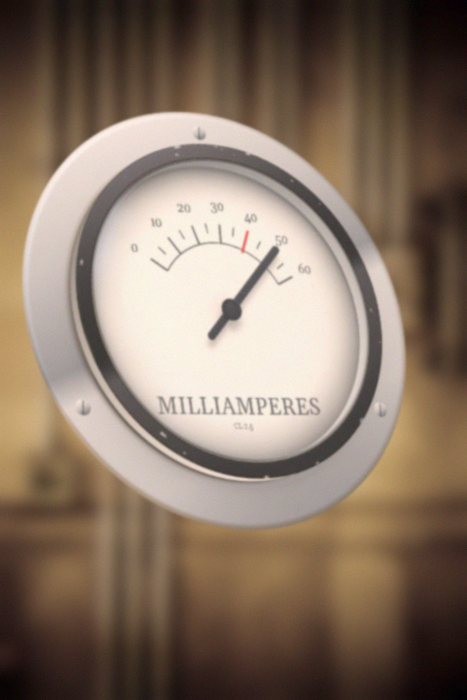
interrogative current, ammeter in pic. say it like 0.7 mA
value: 50 mA
